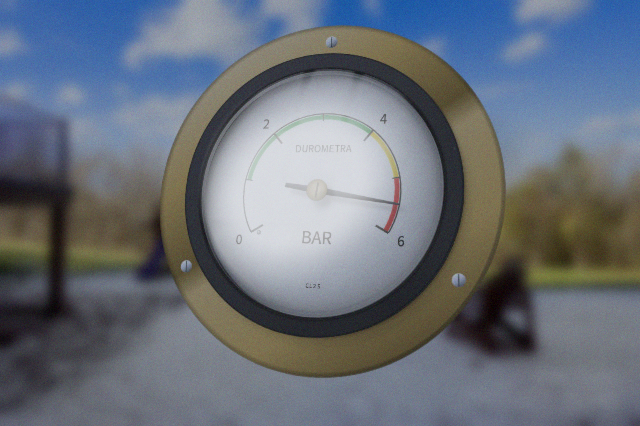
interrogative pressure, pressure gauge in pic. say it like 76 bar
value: 5.5 bar
